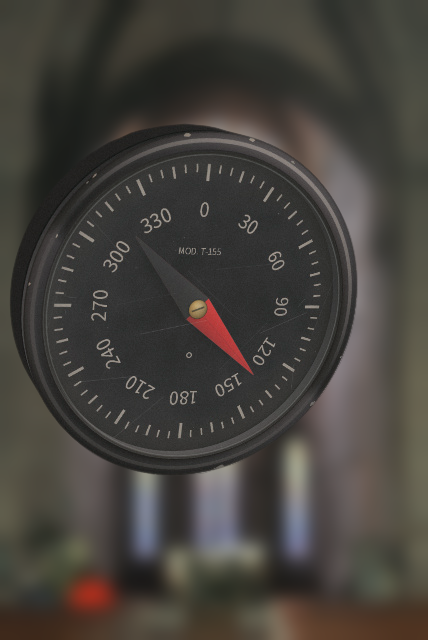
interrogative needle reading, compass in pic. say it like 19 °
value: 135 °
